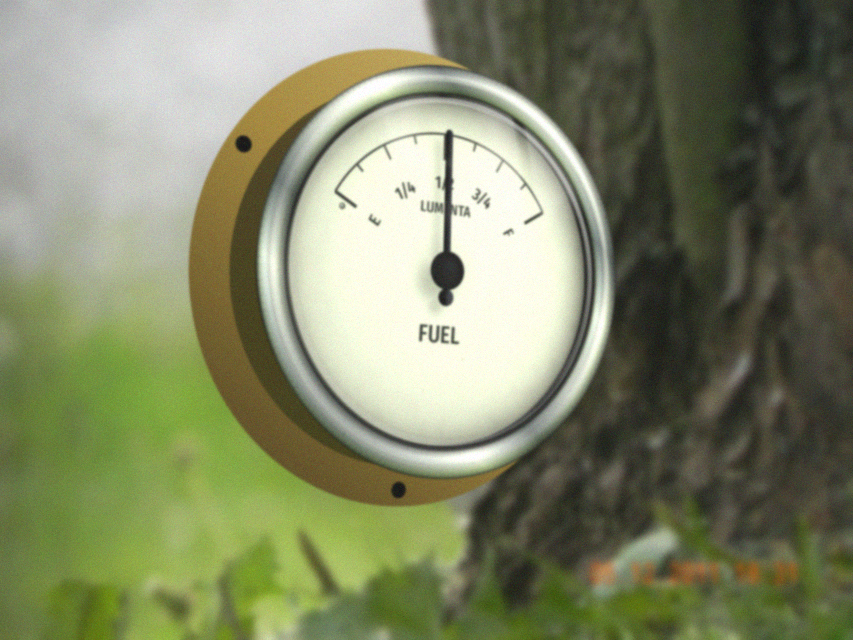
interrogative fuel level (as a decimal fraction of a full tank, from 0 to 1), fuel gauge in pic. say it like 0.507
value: 0.5
